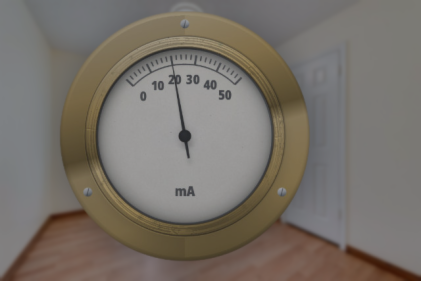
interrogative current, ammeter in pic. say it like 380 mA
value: 20 mA
